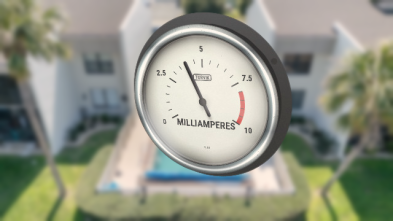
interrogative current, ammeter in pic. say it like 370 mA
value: 4 mA
